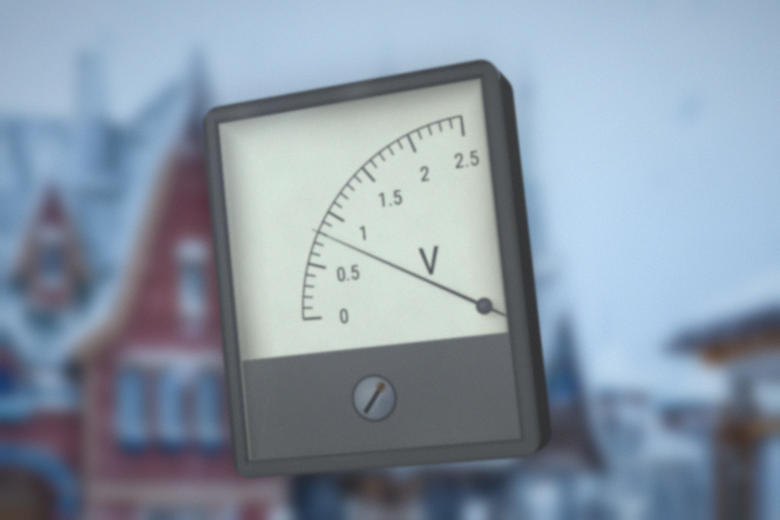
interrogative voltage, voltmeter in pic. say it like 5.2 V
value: 0.8 V
